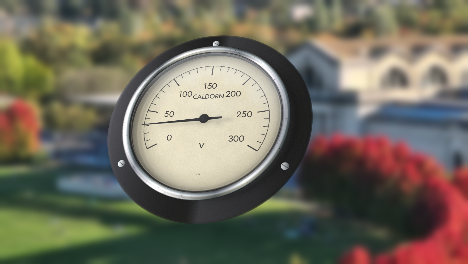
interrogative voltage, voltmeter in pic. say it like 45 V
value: 30 V
